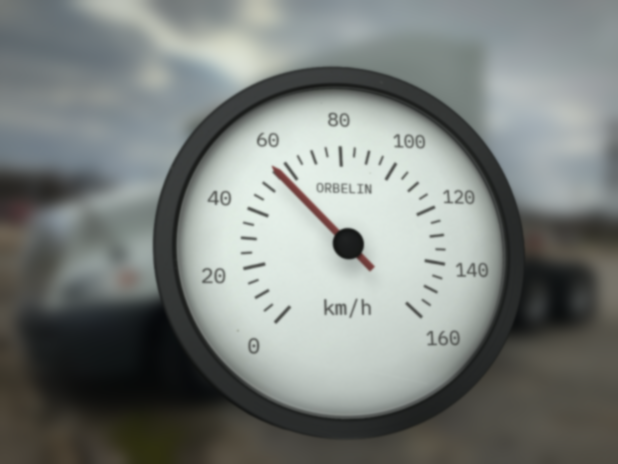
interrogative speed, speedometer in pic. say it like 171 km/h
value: 55 km/h
